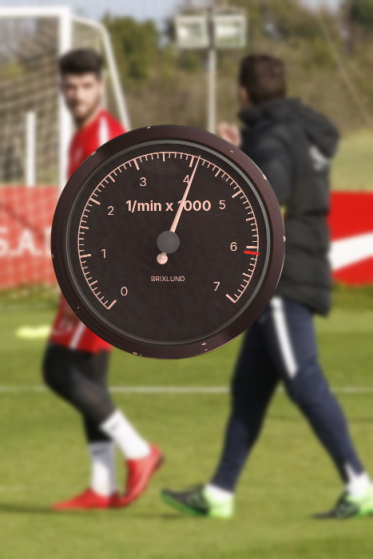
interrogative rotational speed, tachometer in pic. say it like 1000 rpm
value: 4100 rpm
